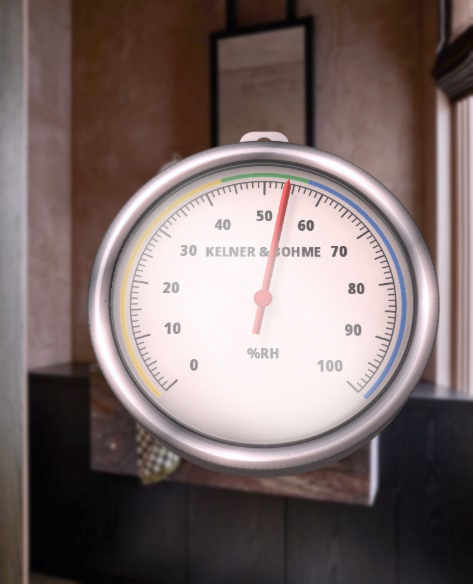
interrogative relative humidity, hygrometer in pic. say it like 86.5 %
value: 54 %
